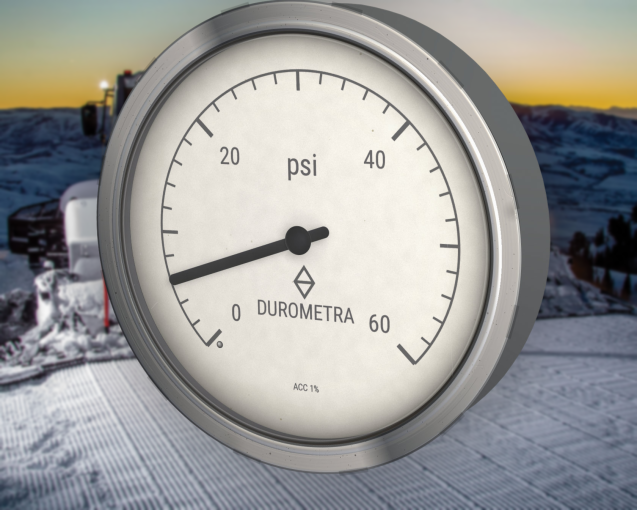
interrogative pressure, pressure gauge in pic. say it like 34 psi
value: 6 psi
